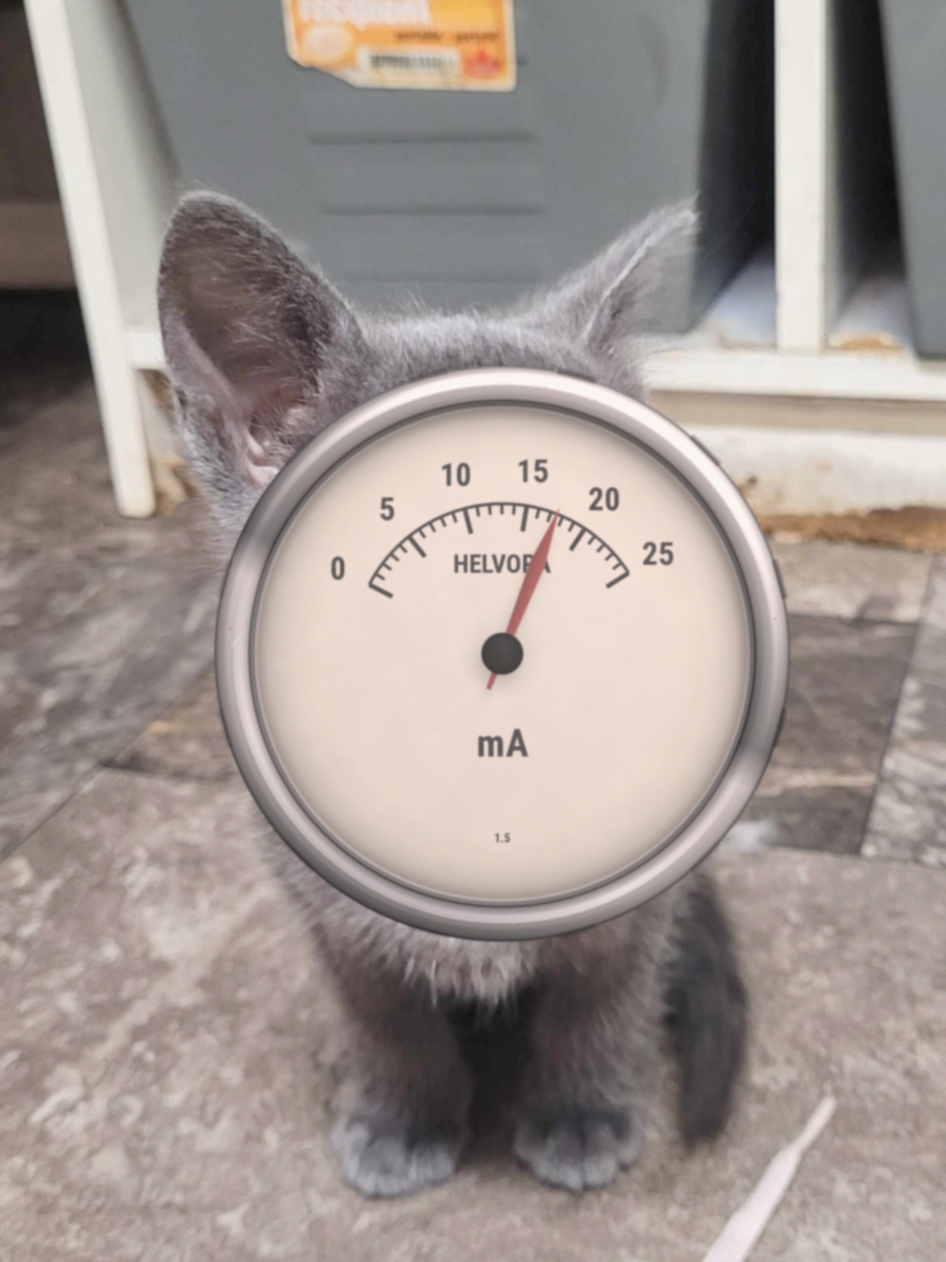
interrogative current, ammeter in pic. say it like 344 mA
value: 17.5 mA
